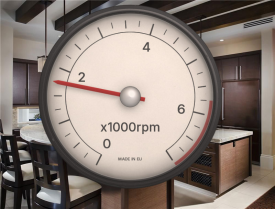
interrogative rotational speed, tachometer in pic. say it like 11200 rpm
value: 1750 rpm
